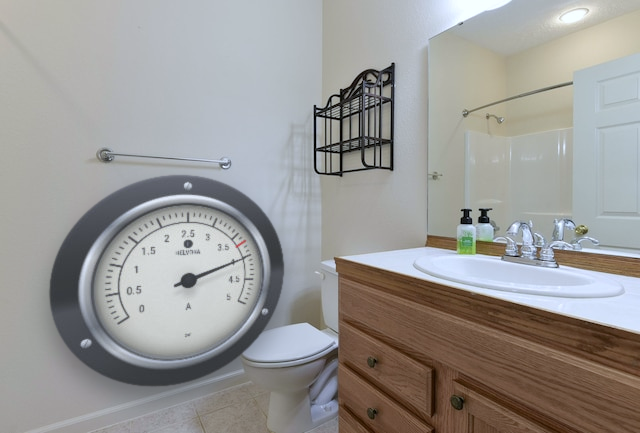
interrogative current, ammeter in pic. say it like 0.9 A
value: 4 A
